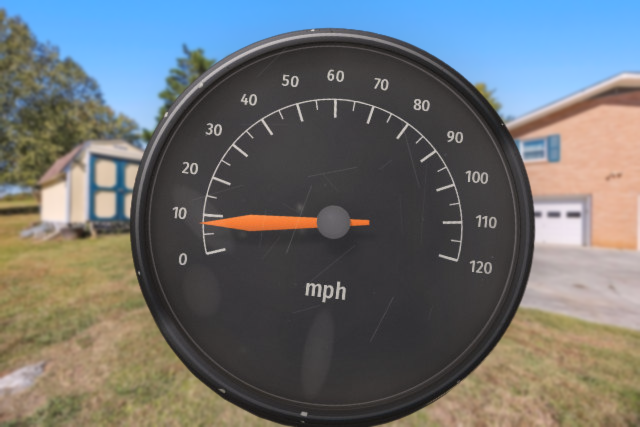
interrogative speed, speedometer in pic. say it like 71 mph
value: 7.5 mph
